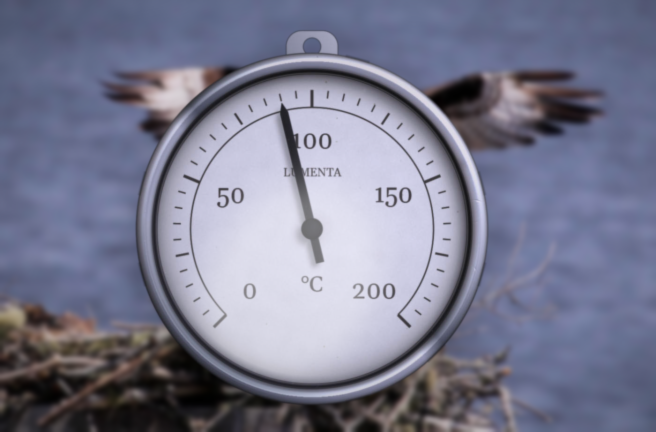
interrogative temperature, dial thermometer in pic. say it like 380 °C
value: 90 °C
